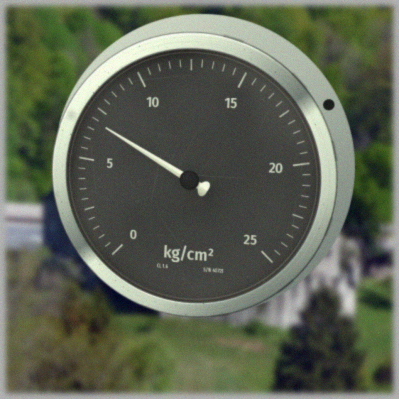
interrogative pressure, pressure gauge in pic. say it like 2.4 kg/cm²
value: 7 kg/cm²
